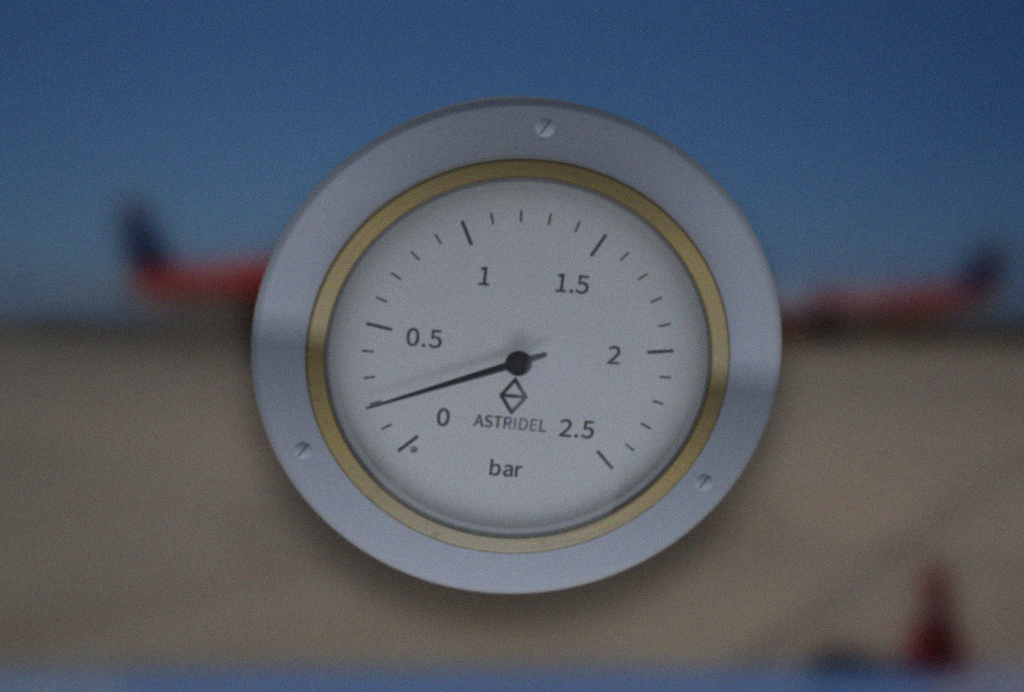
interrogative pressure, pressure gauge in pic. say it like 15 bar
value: 0.2 bar
